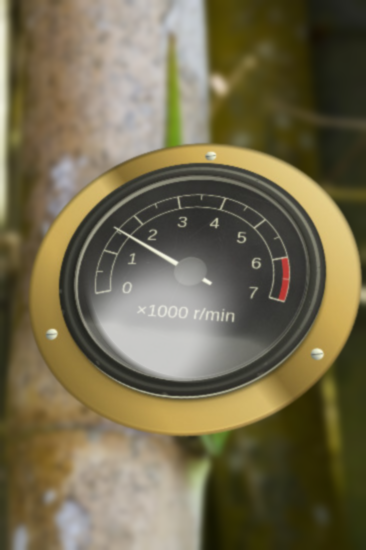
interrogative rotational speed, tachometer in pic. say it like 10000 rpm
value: 1500 rpm
